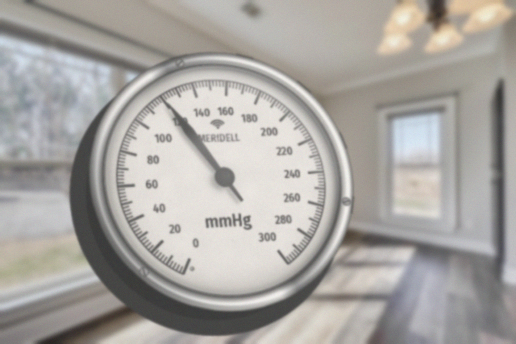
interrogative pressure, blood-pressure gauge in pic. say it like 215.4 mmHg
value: 120 mmHg
